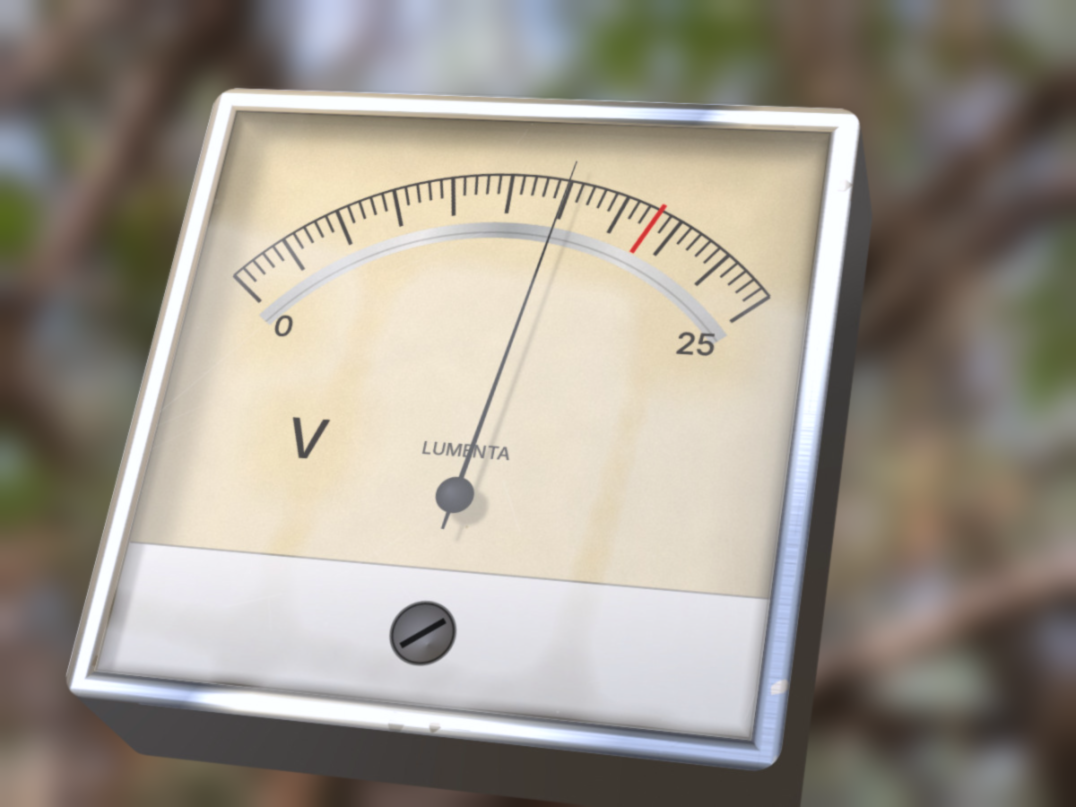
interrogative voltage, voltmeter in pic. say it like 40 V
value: 15 V
